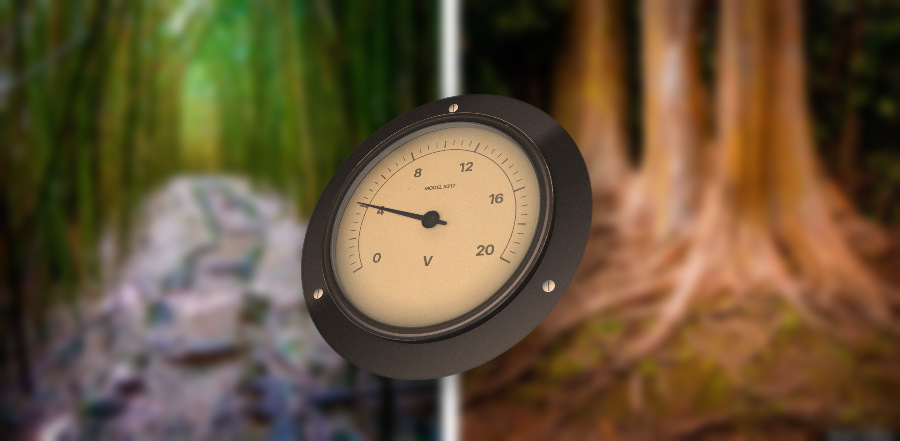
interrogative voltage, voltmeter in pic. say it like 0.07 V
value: 4 V
